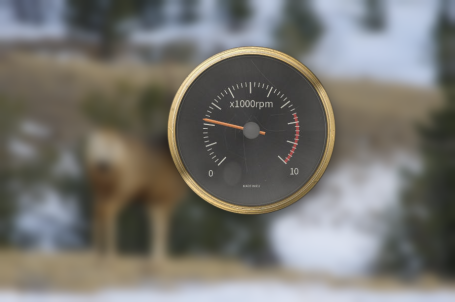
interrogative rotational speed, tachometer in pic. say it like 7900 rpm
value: 2200 rpm
